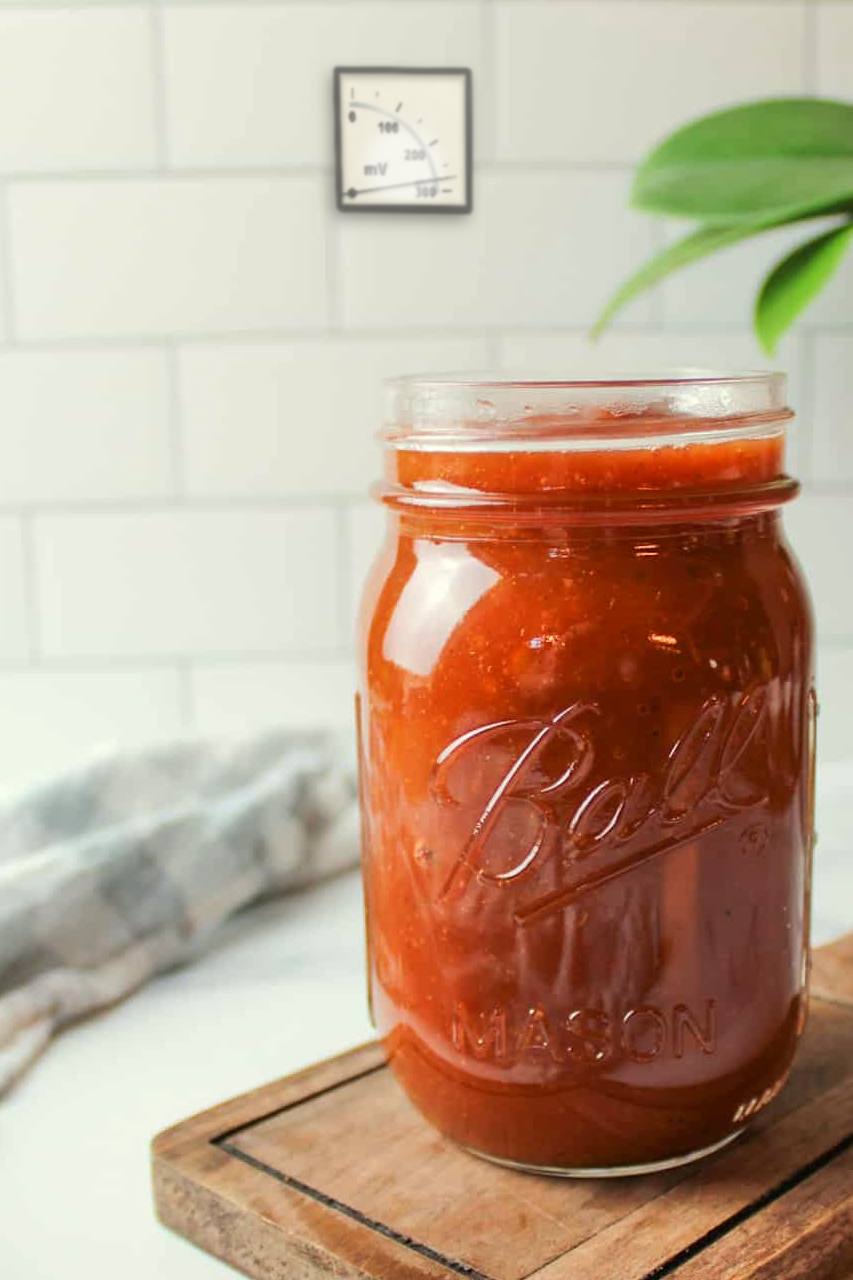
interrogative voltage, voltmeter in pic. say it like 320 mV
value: 275 mV
